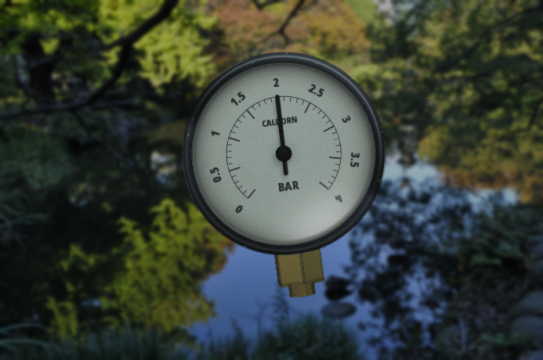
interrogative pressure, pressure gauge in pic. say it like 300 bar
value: 2 bar
